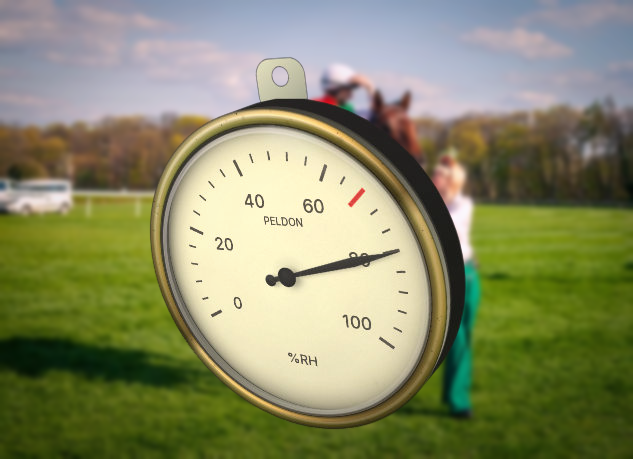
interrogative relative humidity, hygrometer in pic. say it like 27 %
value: 80 %
